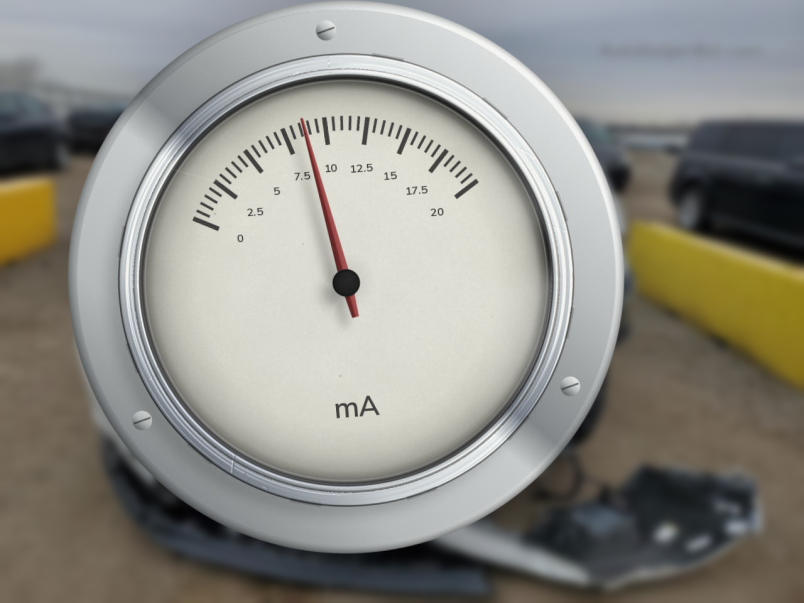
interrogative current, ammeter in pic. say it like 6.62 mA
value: 8.75 mA
